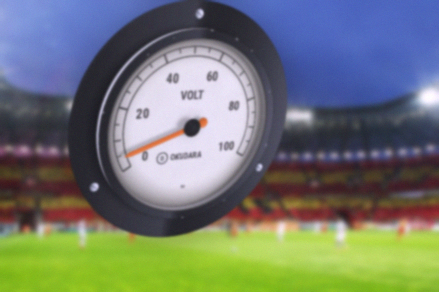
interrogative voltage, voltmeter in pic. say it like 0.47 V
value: 5 V
